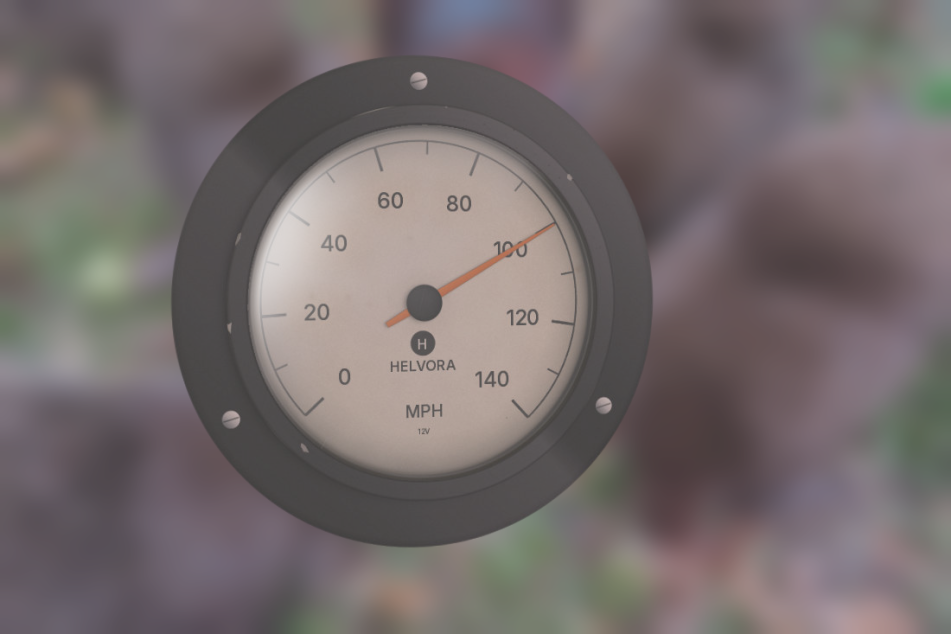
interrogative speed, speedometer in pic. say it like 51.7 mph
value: 100 mph
